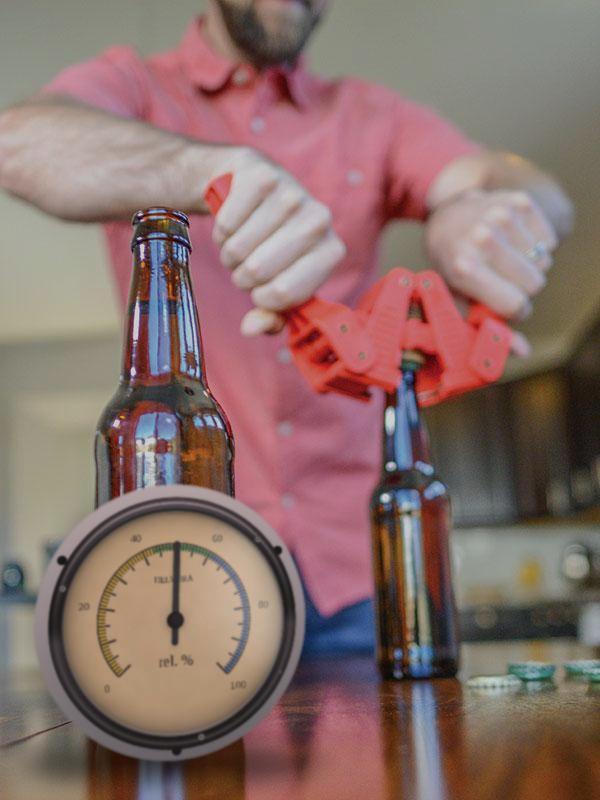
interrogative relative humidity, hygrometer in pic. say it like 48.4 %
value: 50 %
